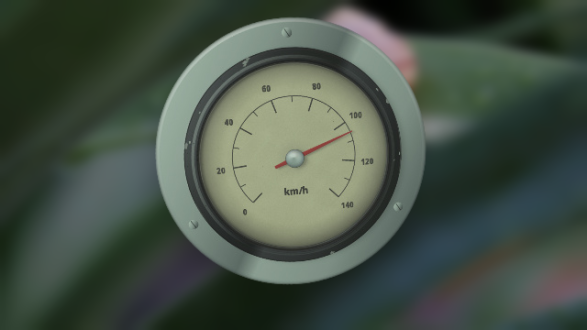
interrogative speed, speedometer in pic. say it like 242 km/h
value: 105 km/h
